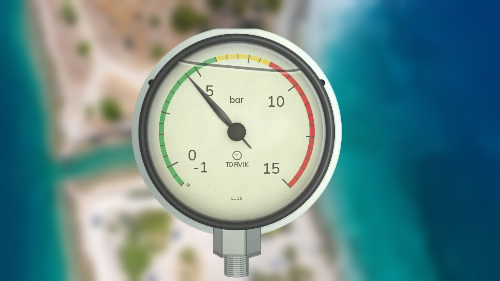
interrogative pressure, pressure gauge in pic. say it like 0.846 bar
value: 4.5 bar
